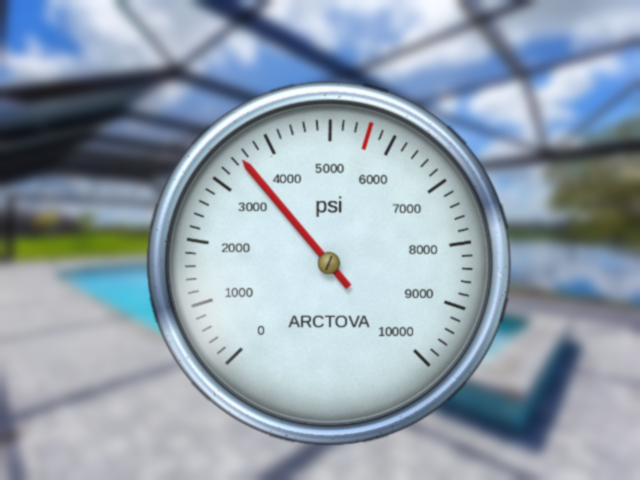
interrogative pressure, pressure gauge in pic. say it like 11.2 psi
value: 3500 psi
